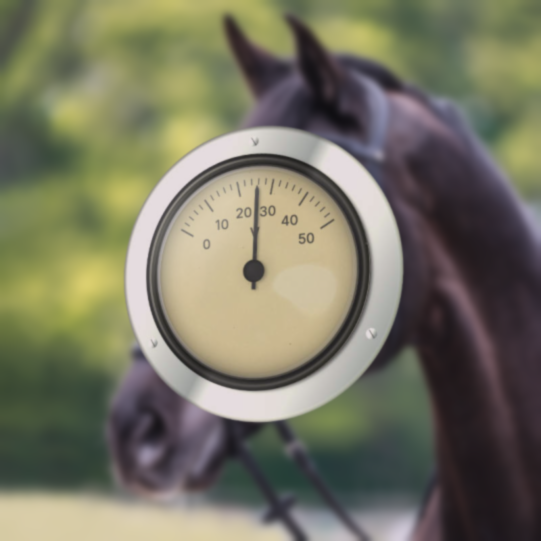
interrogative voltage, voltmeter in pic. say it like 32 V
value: 26 V
